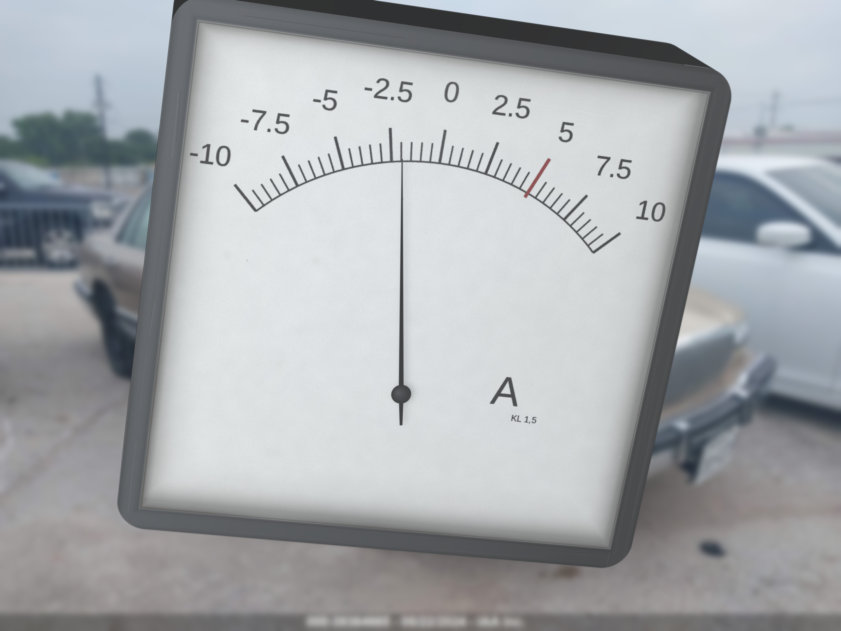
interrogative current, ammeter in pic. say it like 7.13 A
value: -2 A
